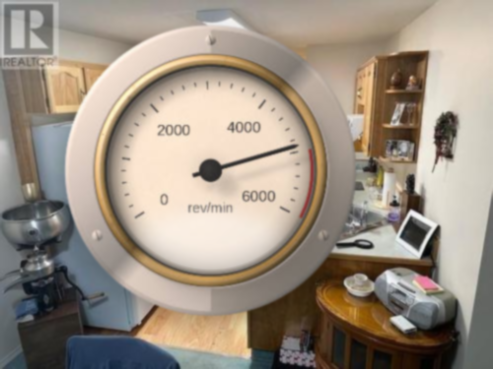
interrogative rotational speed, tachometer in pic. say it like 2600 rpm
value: 4900 rpm
